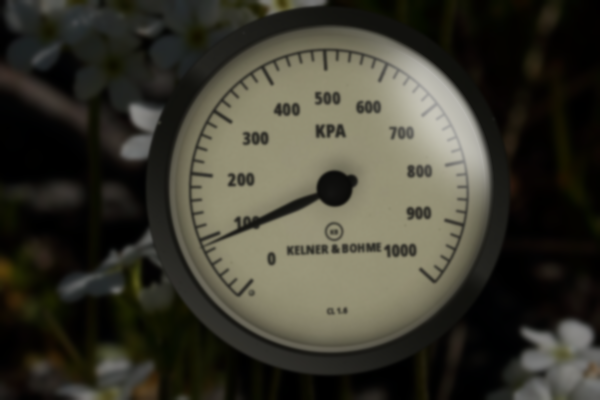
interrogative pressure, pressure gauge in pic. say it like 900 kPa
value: 90 kPa
